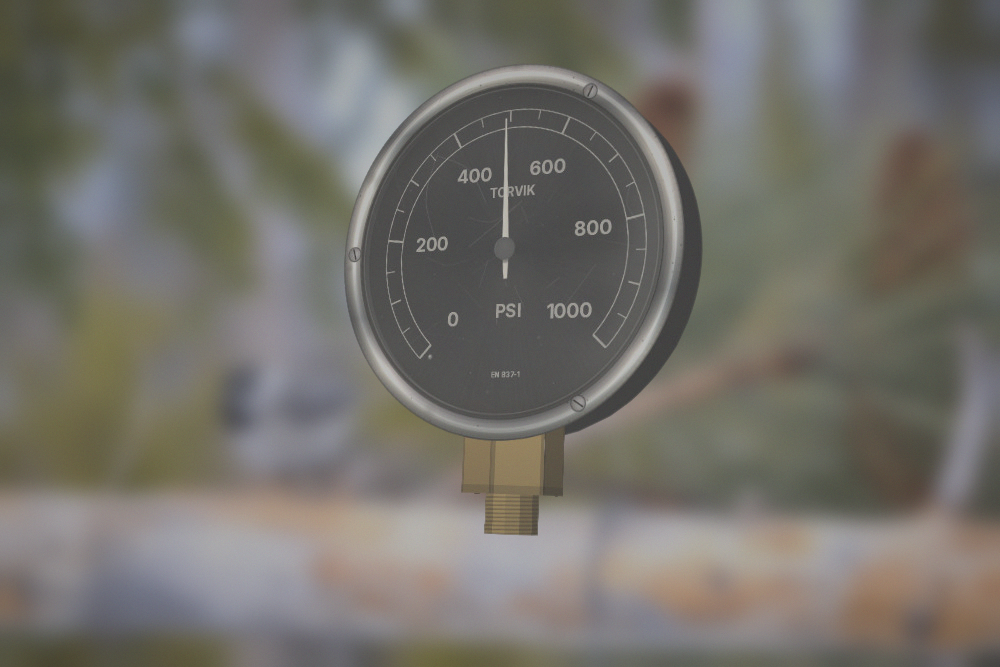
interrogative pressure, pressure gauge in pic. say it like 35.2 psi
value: 500 psi
